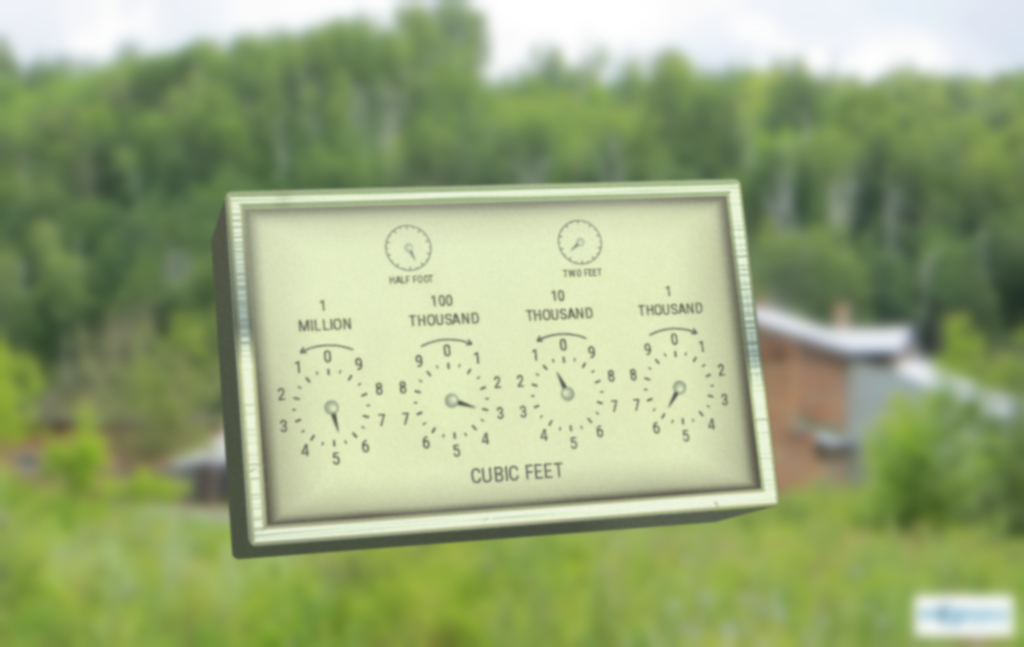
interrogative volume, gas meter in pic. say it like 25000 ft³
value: 530600 ft³
